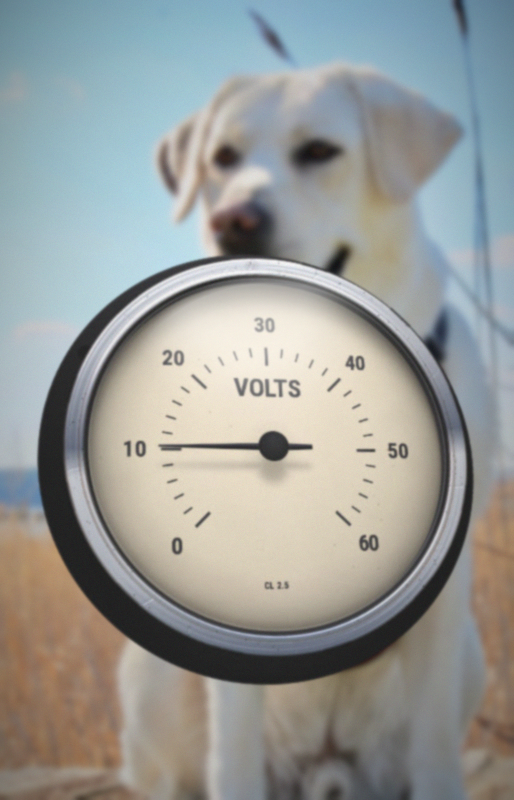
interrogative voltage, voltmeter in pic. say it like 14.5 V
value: 10 V
